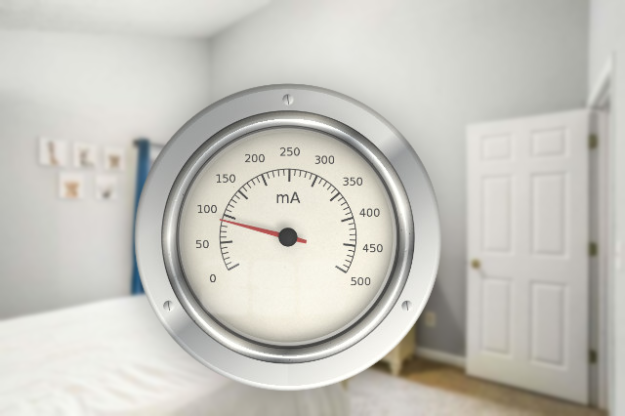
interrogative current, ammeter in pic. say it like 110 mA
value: 90 mA
